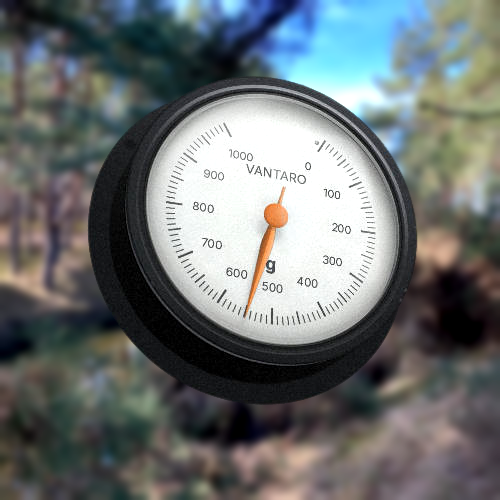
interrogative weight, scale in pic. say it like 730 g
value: 550 g
